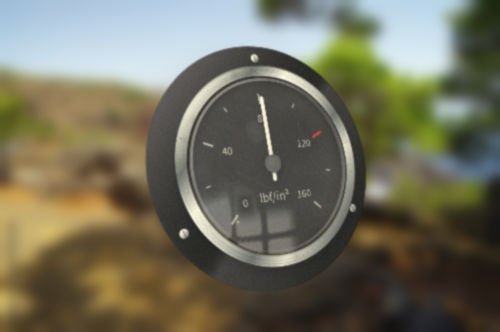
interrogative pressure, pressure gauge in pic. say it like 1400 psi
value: 80 psi
